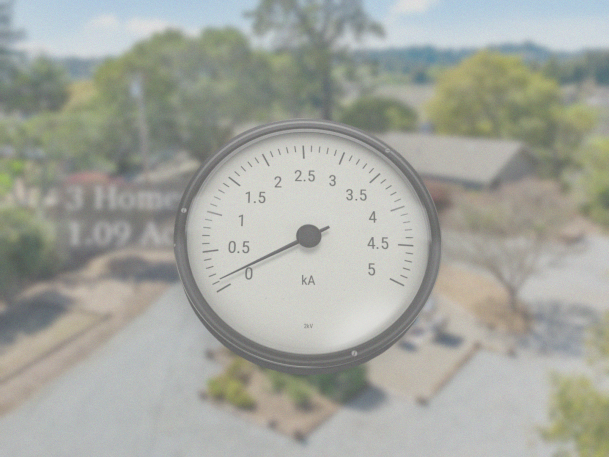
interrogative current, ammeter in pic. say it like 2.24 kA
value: 0.1 kA
